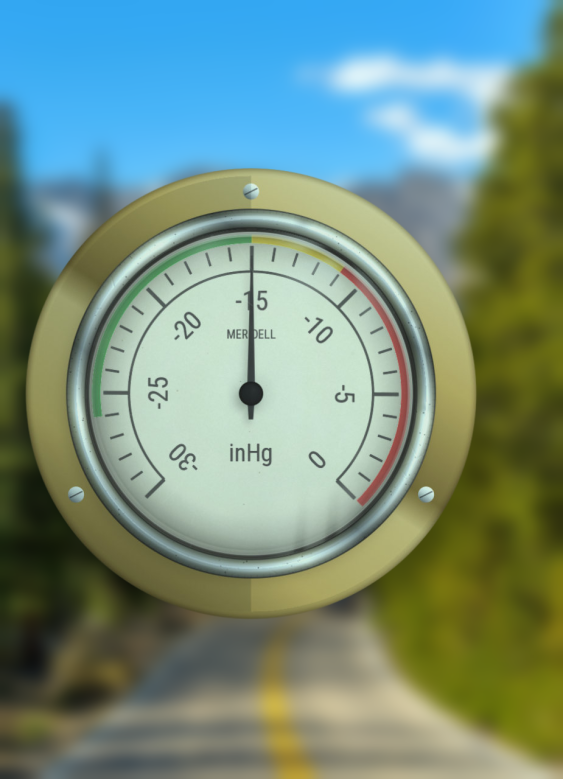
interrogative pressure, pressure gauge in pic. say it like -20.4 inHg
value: -15 inHg
